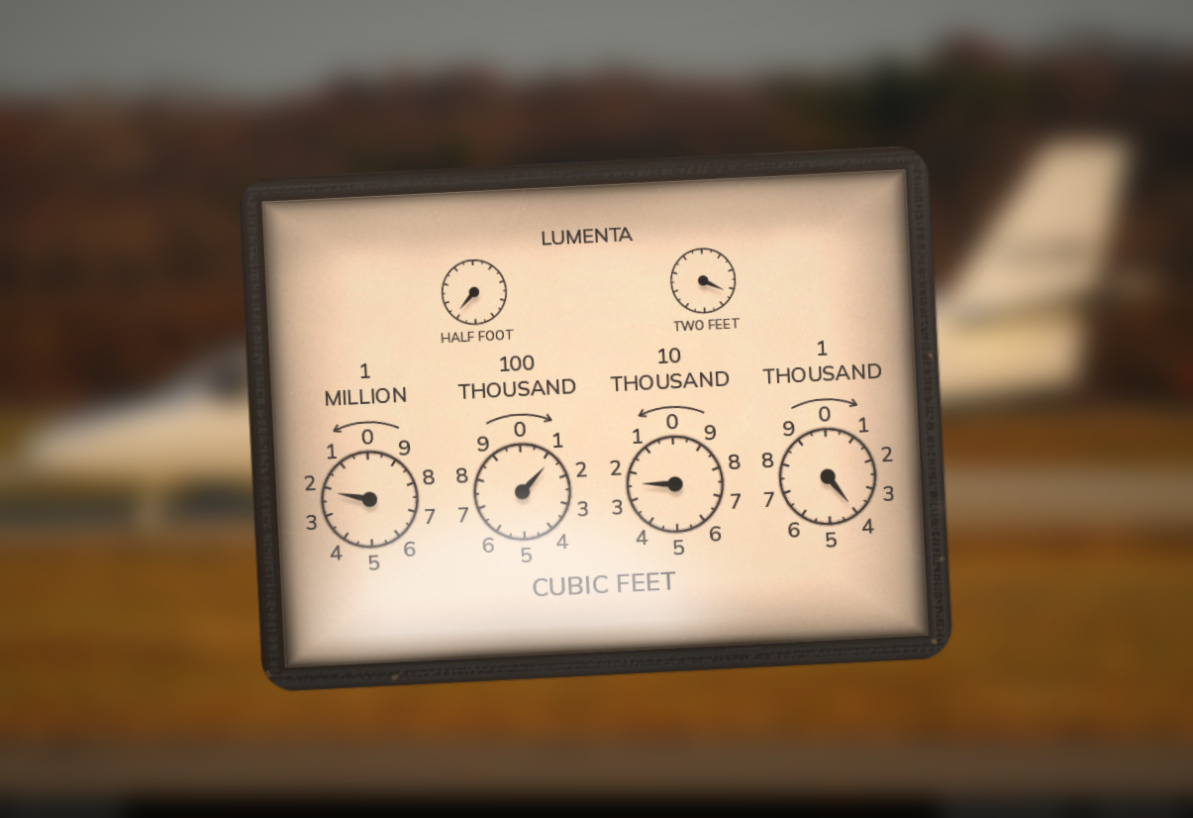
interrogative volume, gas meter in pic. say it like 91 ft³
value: 212400 ft³
